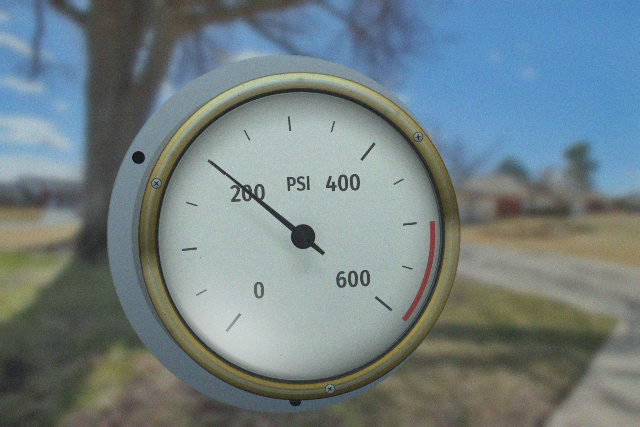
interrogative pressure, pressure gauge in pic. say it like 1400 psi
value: 200 psi
